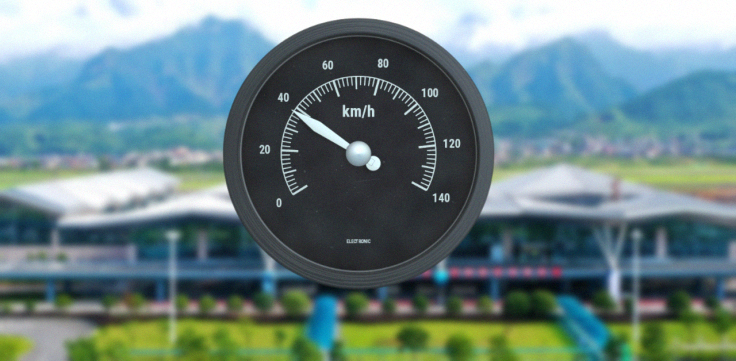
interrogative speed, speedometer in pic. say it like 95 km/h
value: 38 km/h
